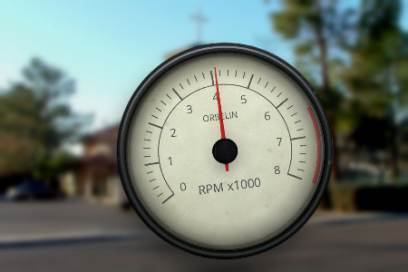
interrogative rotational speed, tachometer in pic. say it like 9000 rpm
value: 4100 rpm
